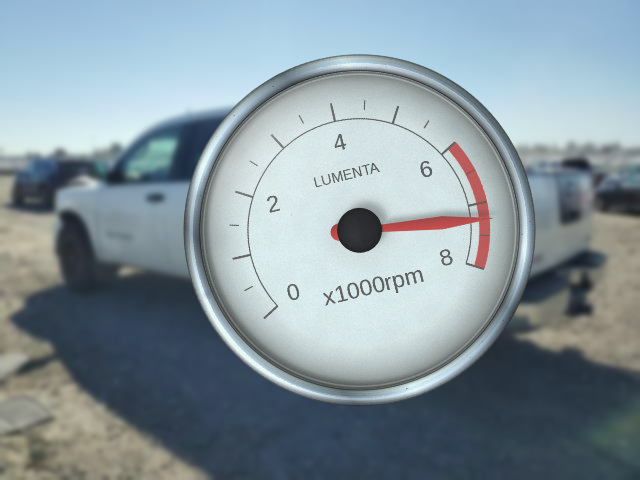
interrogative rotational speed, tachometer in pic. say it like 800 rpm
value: 7250 rpm
